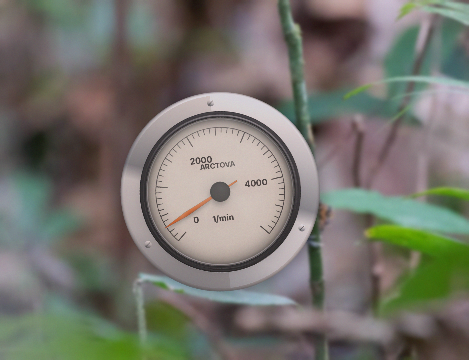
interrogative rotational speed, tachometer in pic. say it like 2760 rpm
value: 300 rpm
